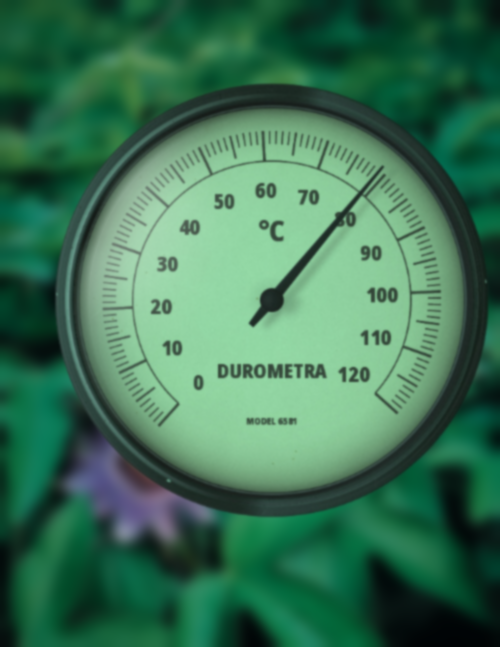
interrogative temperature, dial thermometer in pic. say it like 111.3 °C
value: 79 °C
